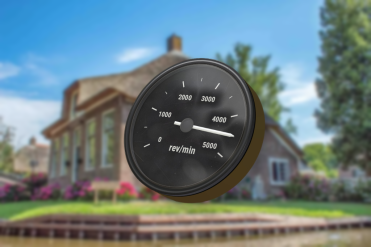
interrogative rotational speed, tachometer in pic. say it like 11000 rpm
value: 4500 rpm
